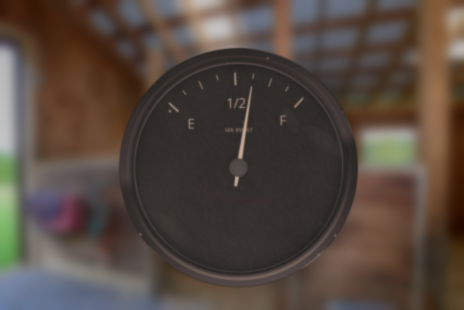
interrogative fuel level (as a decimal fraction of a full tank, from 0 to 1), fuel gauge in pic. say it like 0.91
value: 0.625
